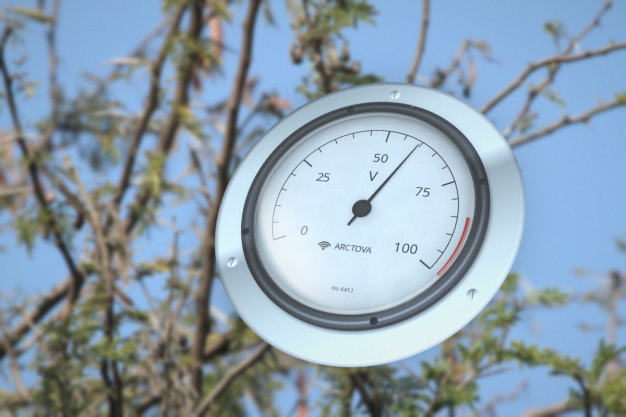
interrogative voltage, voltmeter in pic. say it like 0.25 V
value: 60 V
